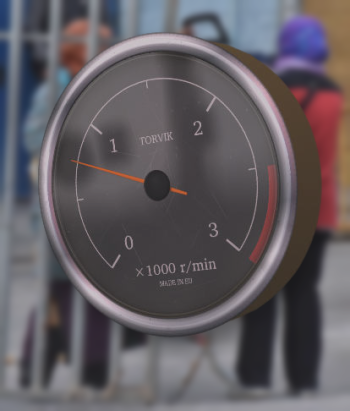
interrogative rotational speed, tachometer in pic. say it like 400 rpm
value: 750 rpm
